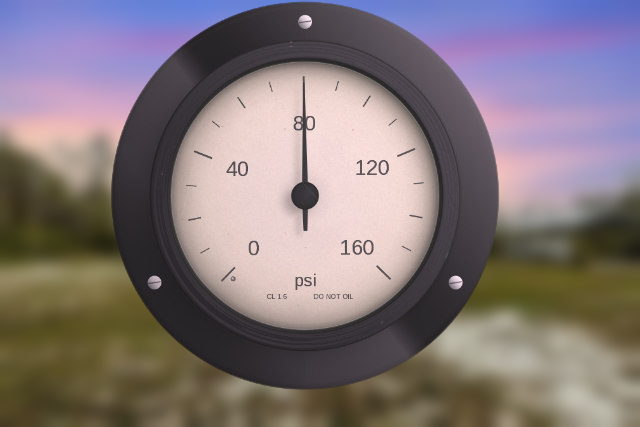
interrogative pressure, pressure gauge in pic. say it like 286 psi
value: 80 psi
